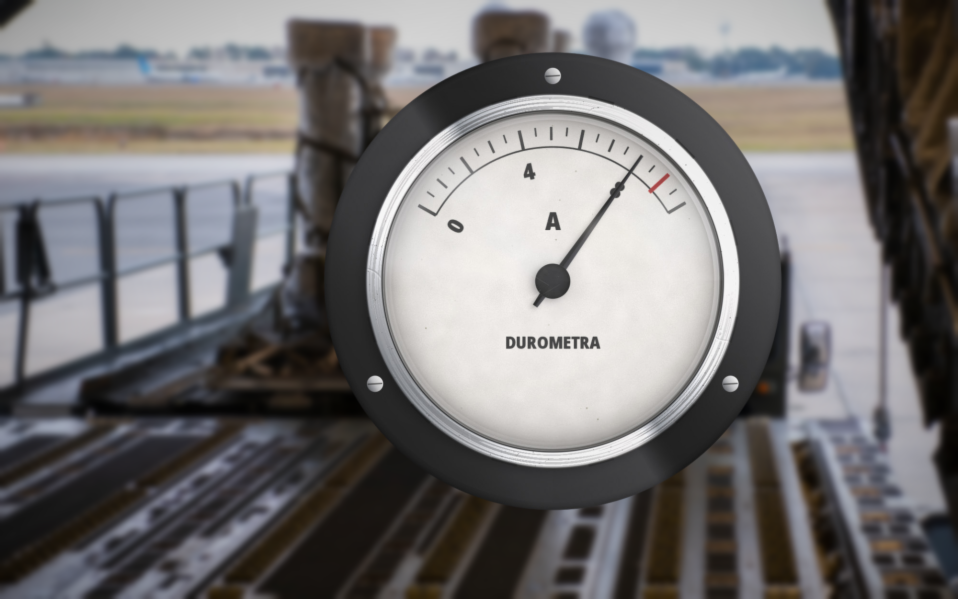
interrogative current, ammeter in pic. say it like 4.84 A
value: 8 A
